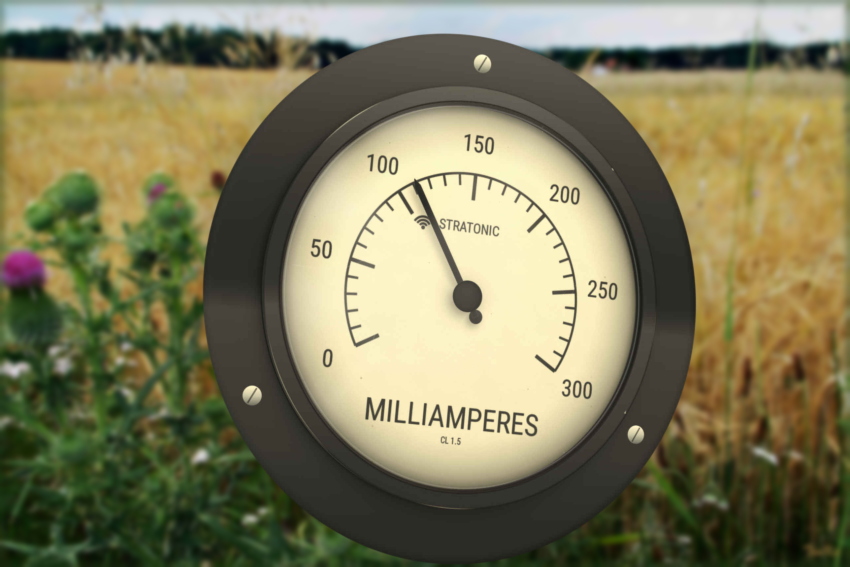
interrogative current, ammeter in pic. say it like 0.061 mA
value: 110 mA
